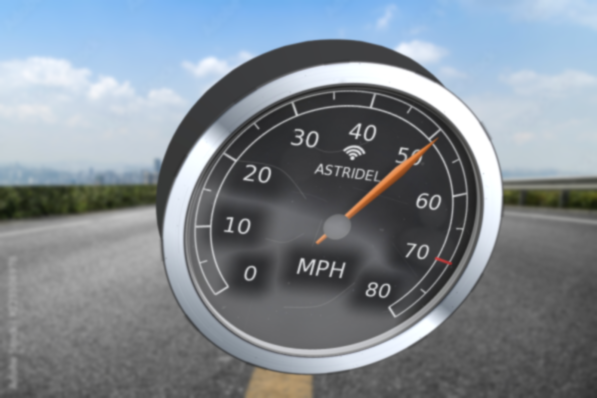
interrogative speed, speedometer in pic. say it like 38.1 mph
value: 50 mph
